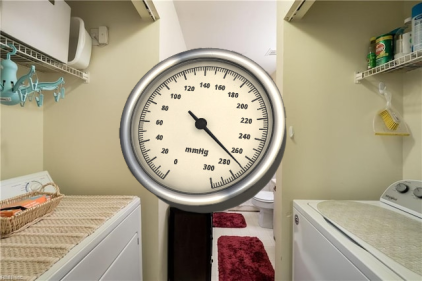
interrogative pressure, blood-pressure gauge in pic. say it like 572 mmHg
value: 270 mmHg
